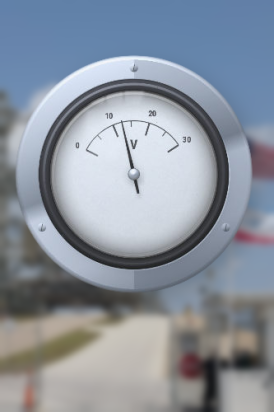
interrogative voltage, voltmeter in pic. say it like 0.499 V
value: 12.5 V
